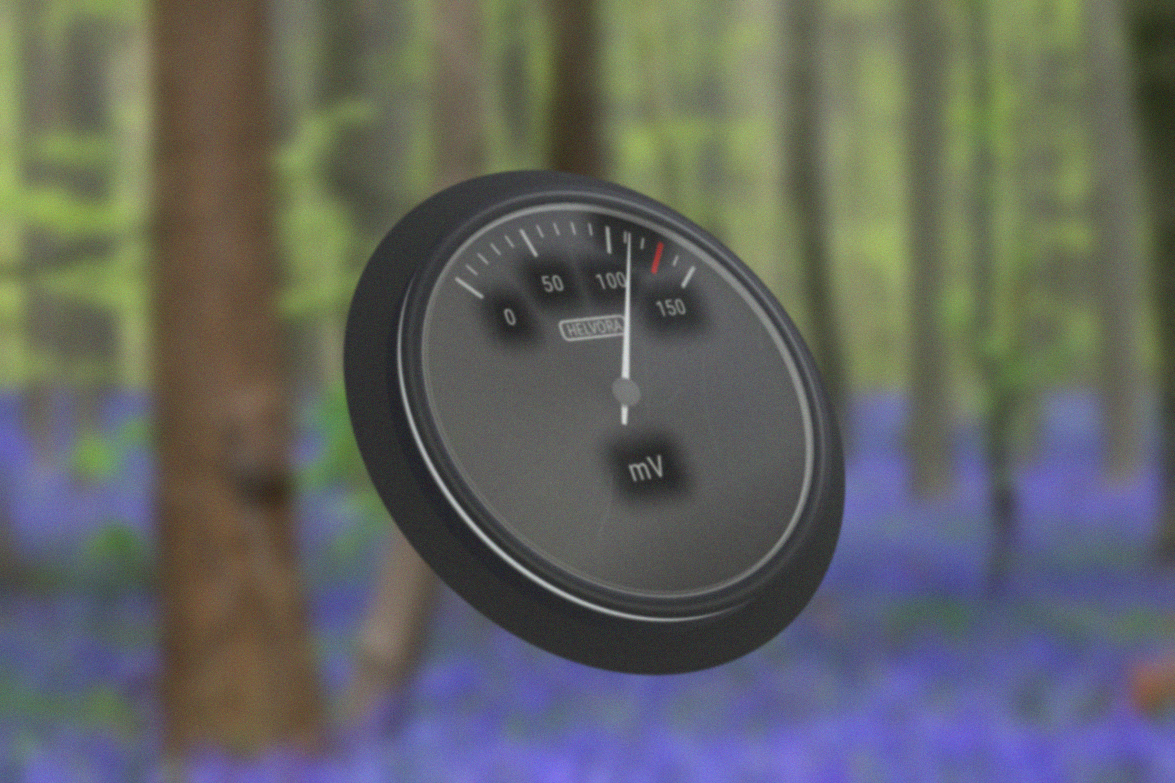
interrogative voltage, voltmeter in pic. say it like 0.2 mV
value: 110 mV
